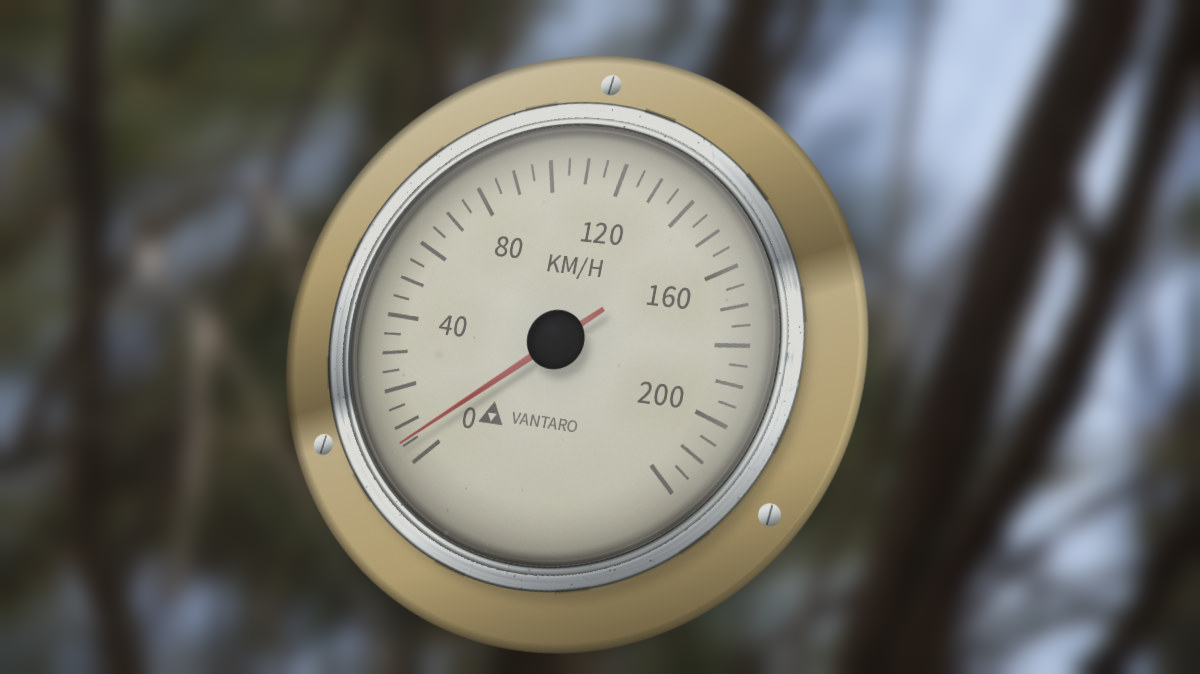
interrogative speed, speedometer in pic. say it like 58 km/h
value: 5 km/h
